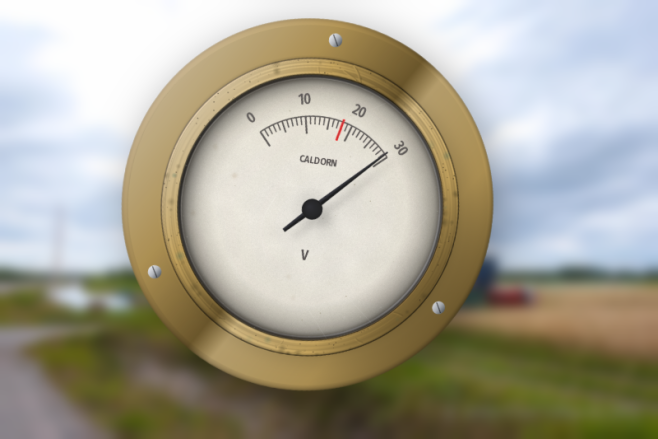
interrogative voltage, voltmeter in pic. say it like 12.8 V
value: 29 V
